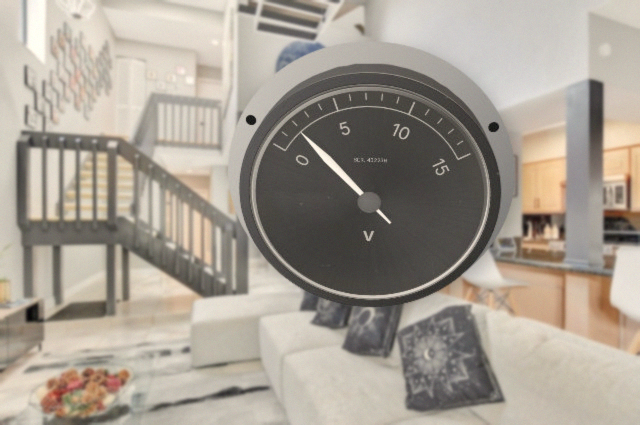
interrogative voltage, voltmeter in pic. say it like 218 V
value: 2 V
